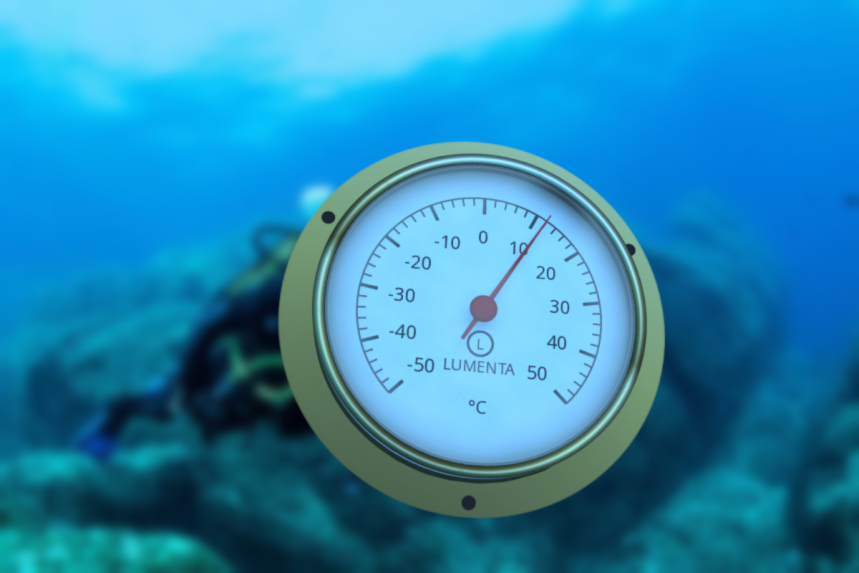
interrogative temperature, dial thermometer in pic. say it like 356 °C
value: 12 °C
